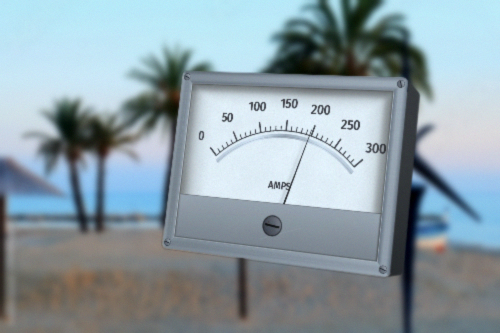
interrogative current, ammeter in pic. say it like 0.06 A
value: 200 A
